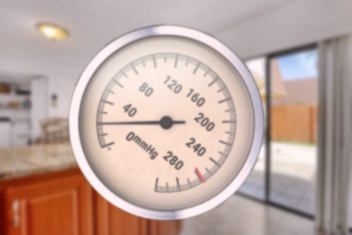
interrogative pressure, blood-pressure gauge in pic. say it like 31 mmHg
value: 20 mmHg
